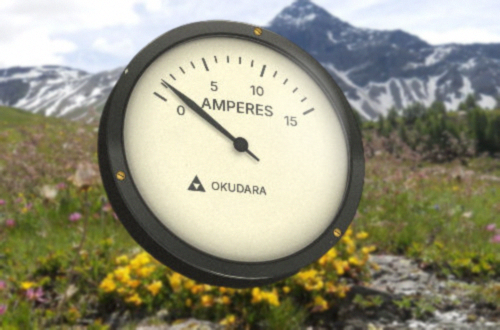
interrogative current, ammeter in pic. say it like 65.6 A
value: 1 A
